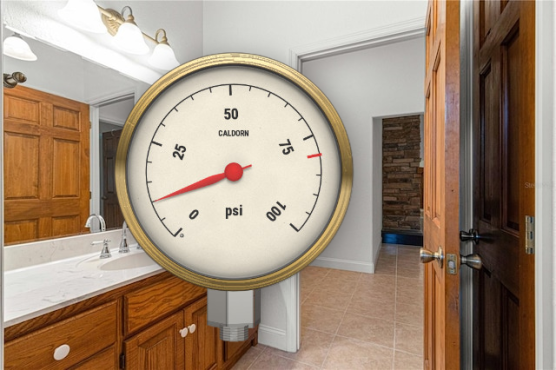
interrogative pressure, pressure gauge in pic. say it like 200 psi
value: 10 psi
